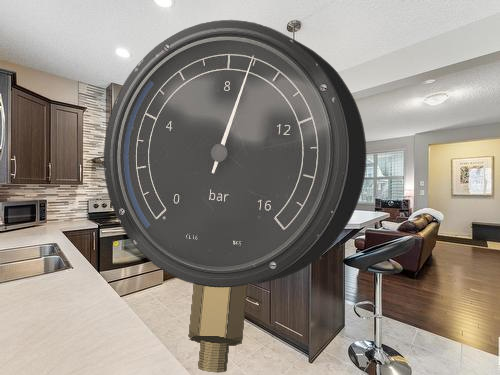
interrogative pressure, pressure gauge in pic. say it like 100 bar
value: 9 bar
